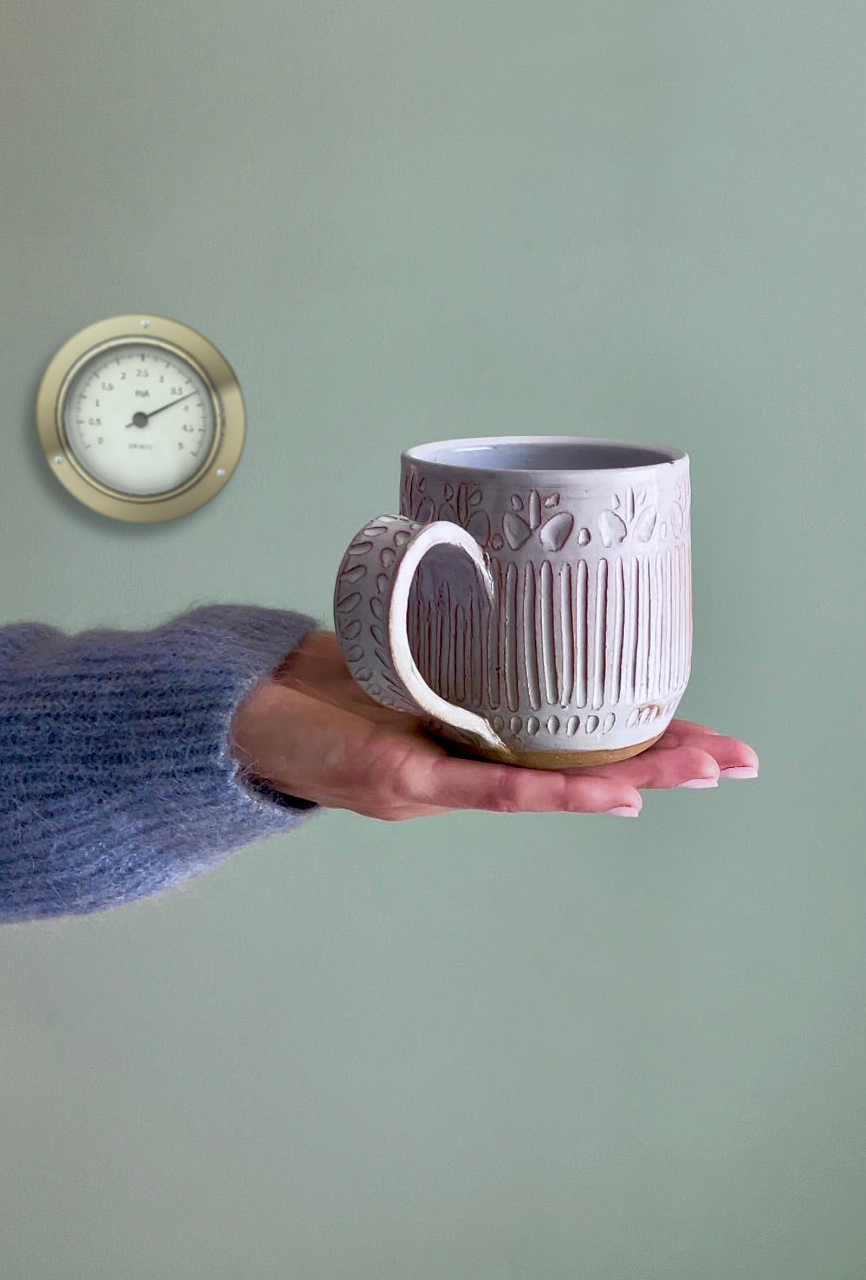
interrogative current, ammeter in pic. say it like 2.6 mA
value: 3.75 mA
